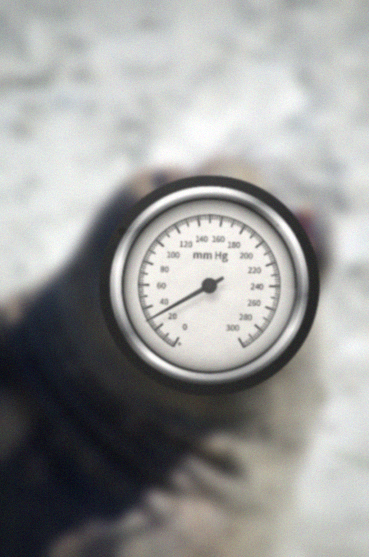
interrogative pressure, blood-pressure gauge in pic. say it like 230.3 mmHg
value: 30 mmHg
